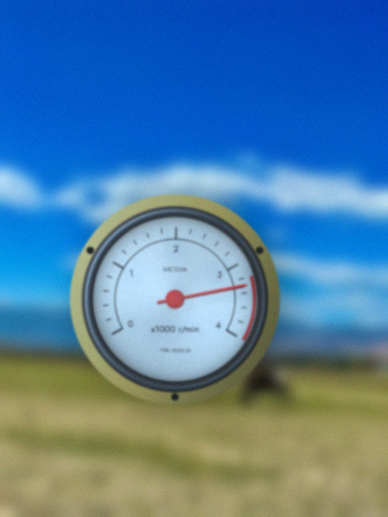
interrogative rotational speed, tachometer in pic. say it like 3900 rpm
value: 3300 rpm
